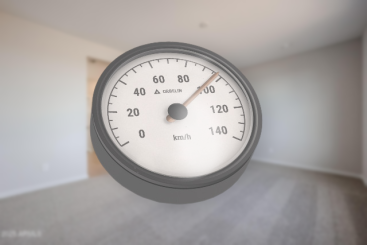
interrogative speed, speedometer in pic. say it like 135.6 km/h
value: 97.5 km/h
